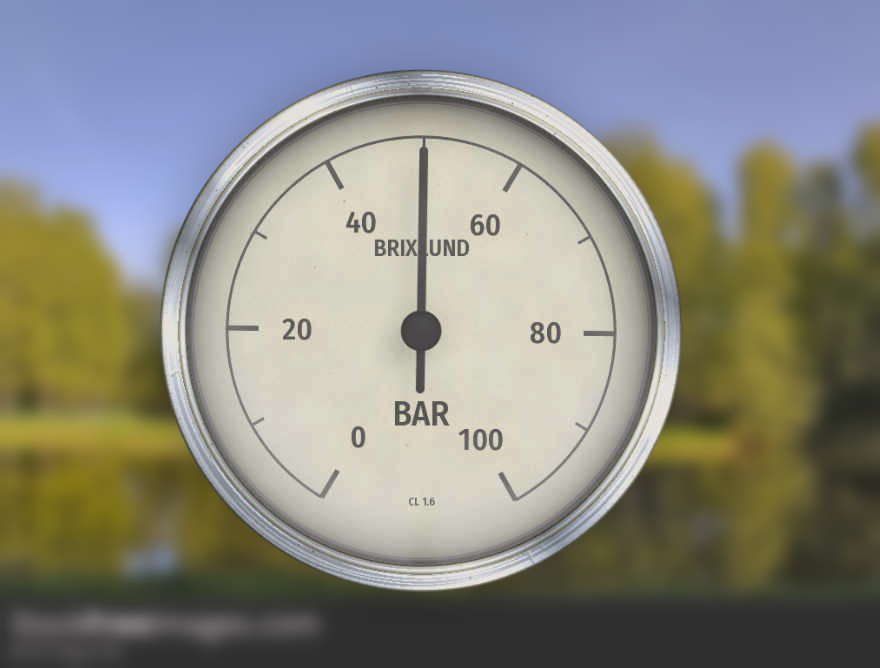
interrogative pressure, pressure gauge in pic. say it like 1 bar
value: 50 bar
